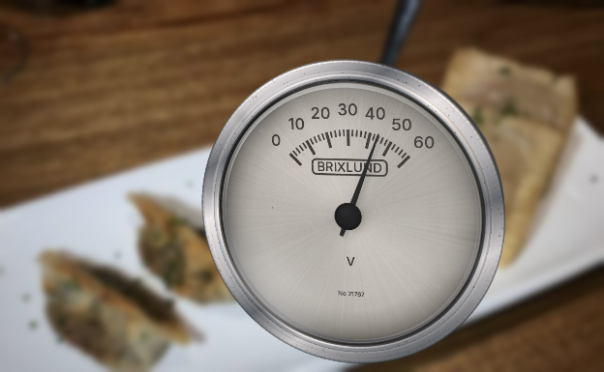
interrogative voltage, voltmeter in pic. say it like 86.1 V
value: 44 V
